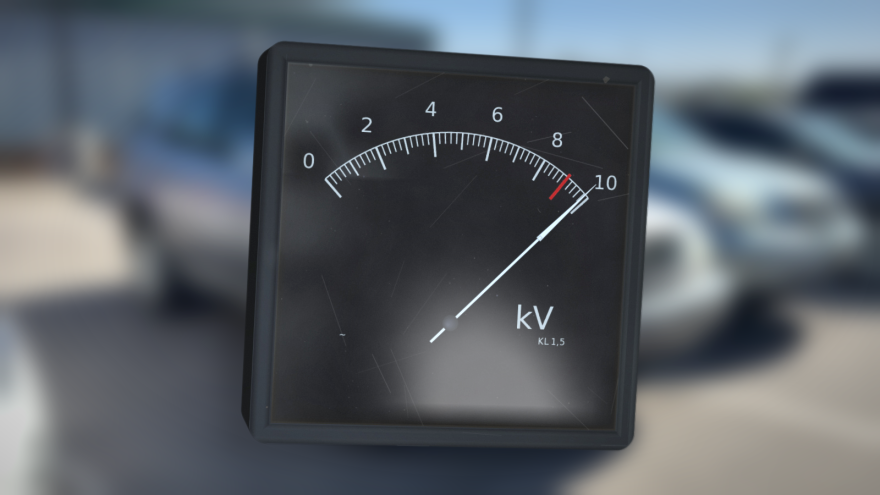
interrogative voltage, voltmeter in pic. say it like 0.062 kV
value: 9.8 kV
